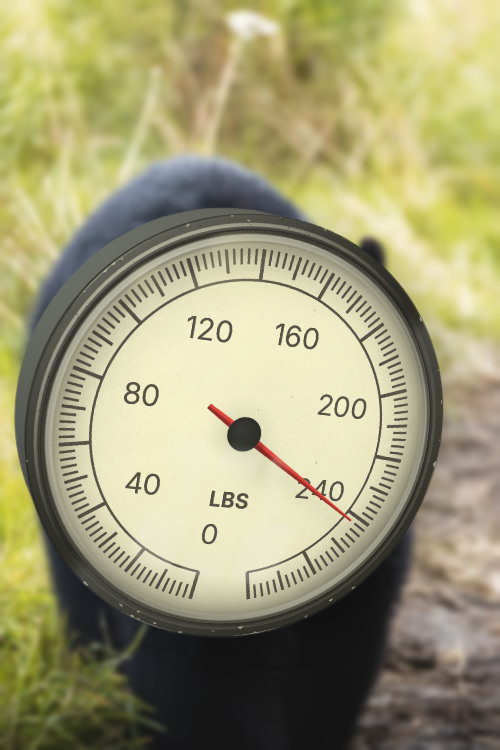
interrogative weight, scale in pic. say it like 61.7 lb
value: 242 lb
